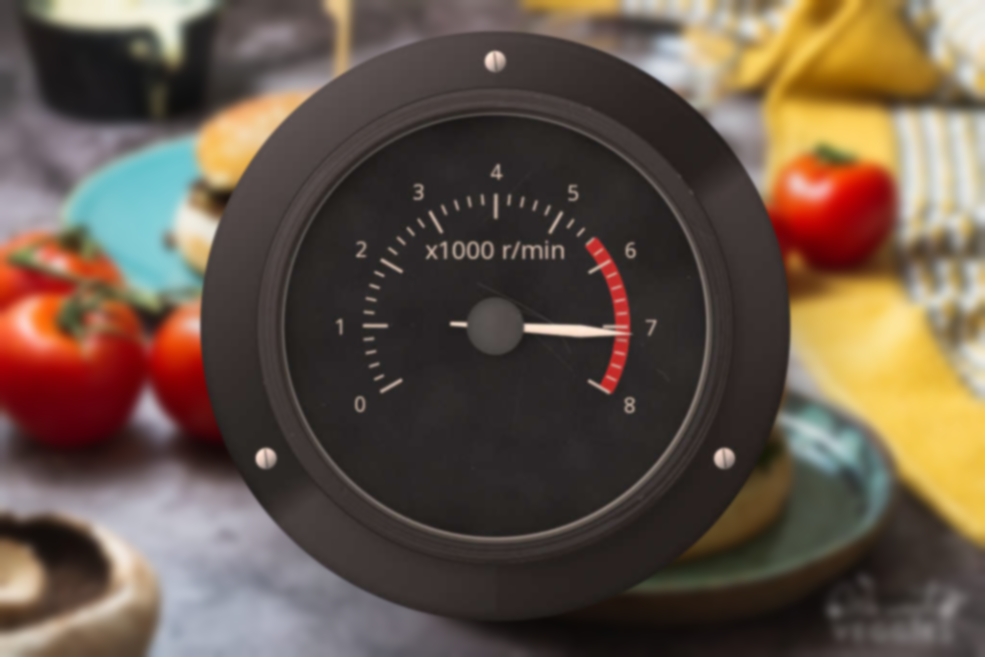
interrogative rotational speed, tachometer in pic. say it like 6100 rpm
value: 7100 rpm
